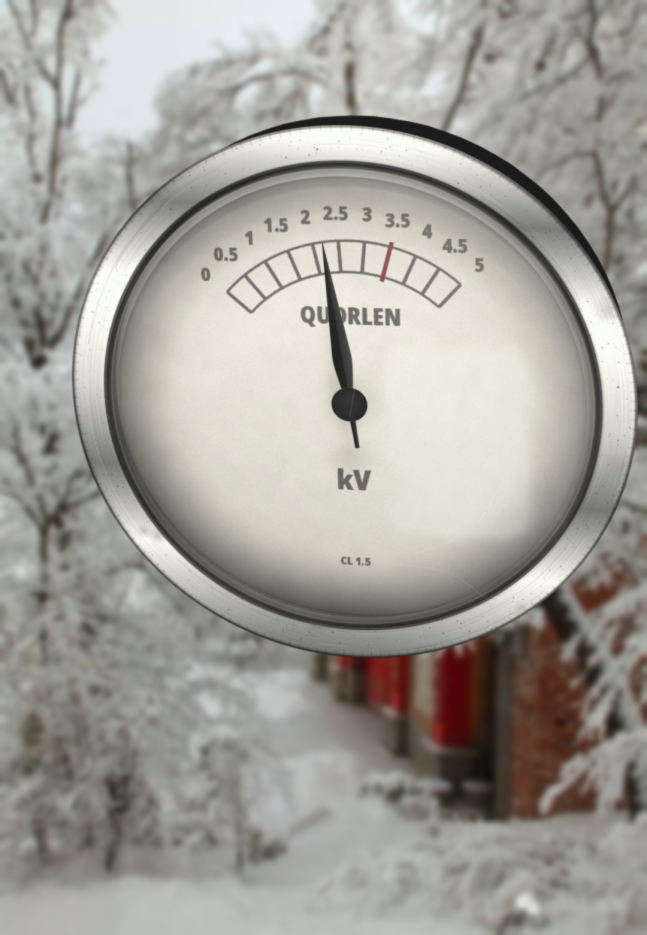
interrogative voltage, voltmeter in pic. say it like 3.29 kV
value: 2.25 kV
